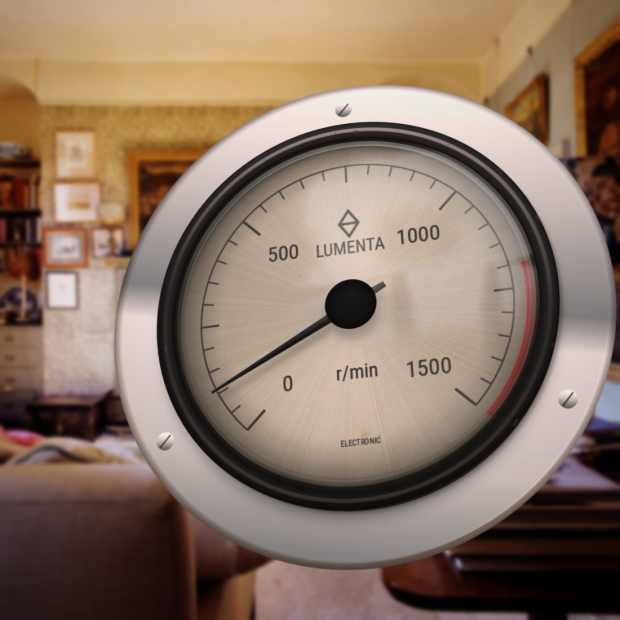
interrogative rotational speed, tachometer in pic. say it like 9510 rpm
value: 100 rpm
